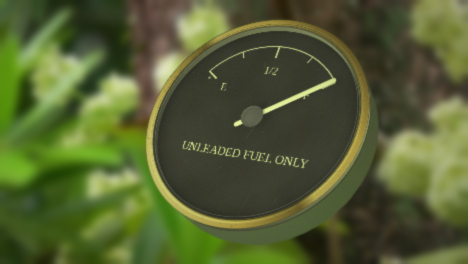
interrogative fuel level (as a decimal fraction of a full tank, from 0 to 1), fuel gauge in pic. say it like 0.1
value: 1
